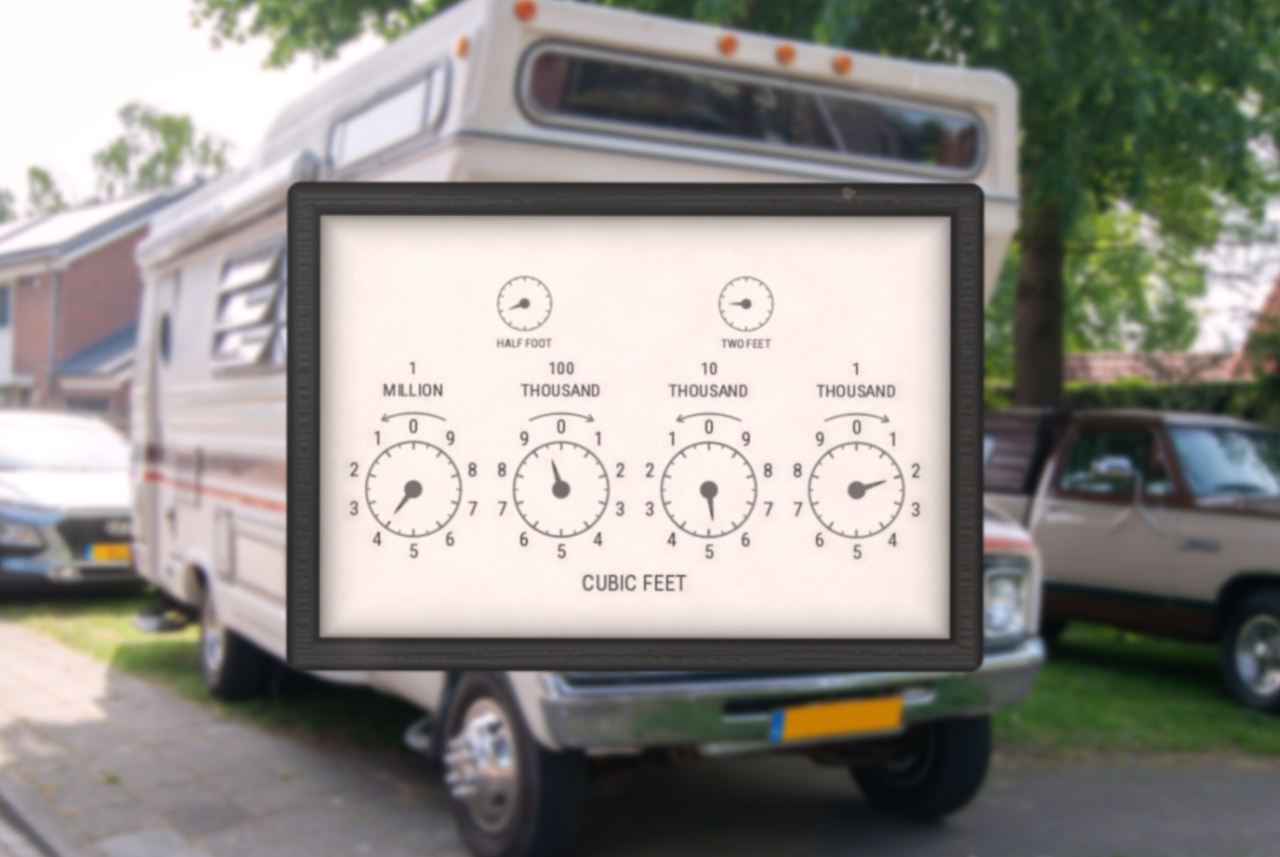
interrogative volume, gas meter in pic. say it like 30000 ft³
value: 395200 ft³
